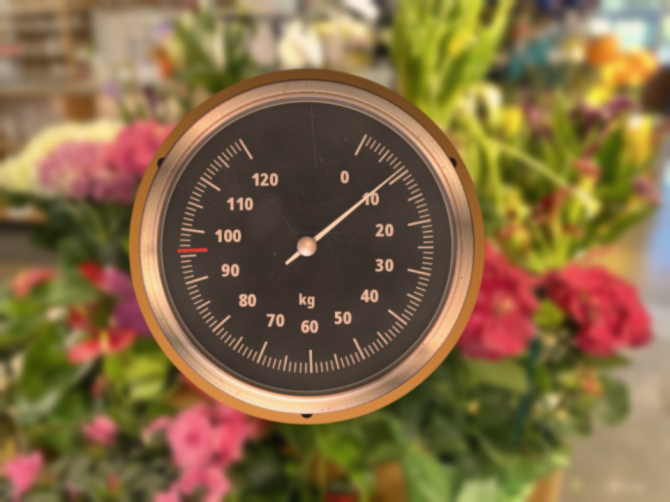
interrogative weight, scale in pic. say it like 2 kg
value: 9 kg
